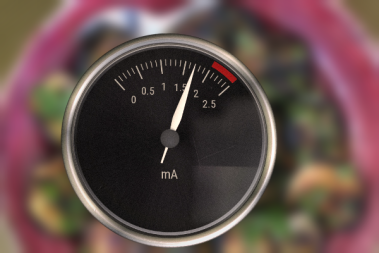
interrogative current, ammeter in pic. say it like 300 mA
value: 1.7 mA
